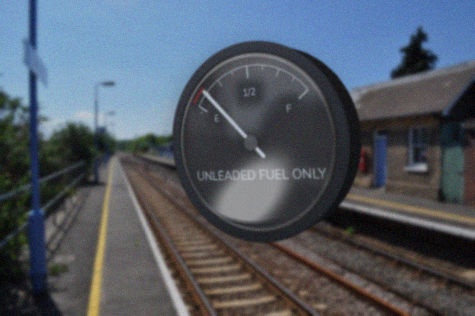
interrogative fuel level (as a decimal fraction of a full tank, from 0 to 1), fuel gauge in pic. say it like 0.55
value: 0.125
